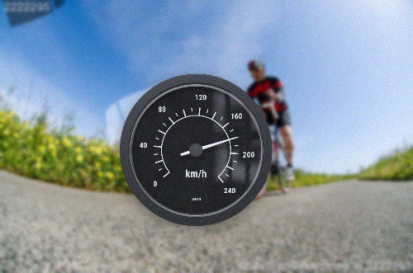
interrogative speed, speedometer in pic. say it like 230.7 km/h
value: 180 km/h
